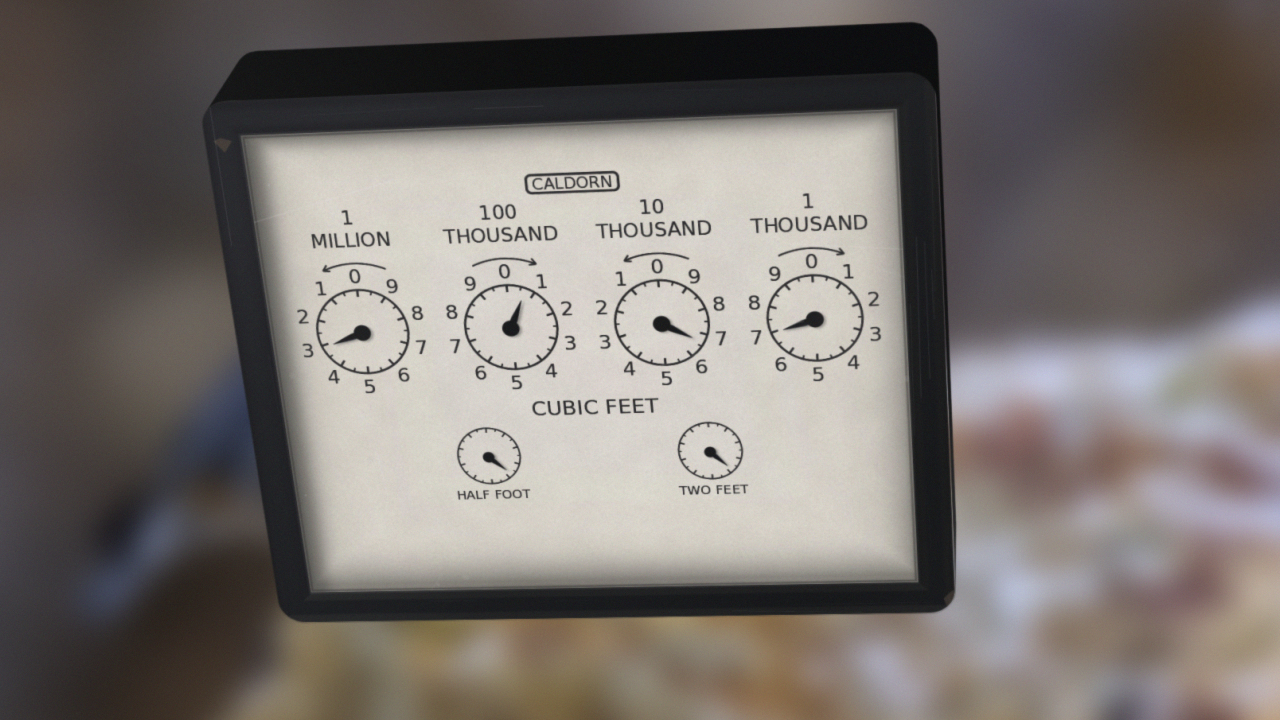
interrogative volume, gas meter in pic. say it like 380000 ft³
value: 306700 ft³
